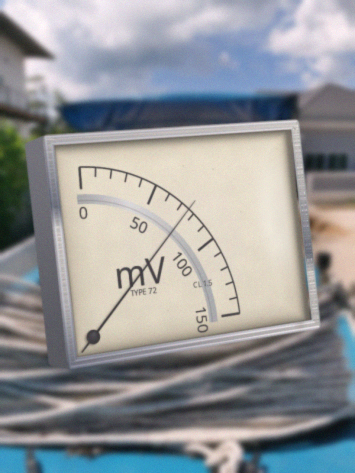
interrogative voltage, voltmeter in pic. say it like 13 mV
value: 75 mV
